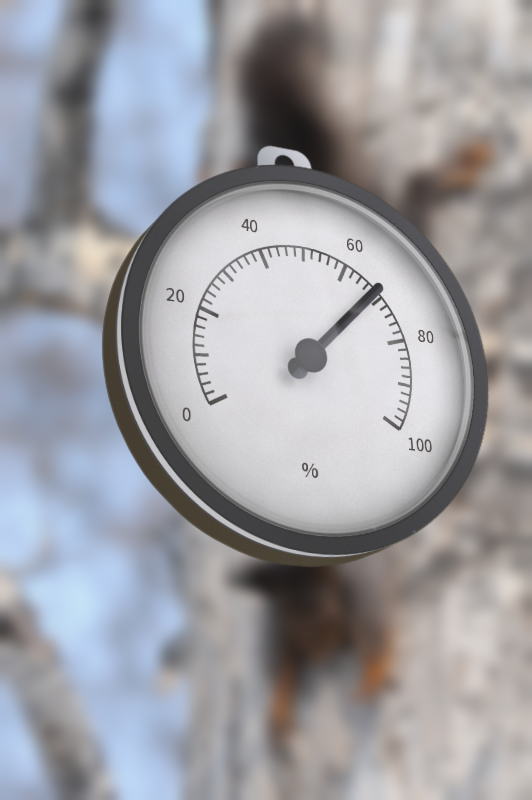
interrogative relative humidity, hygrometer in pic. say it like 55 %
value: 68 %
